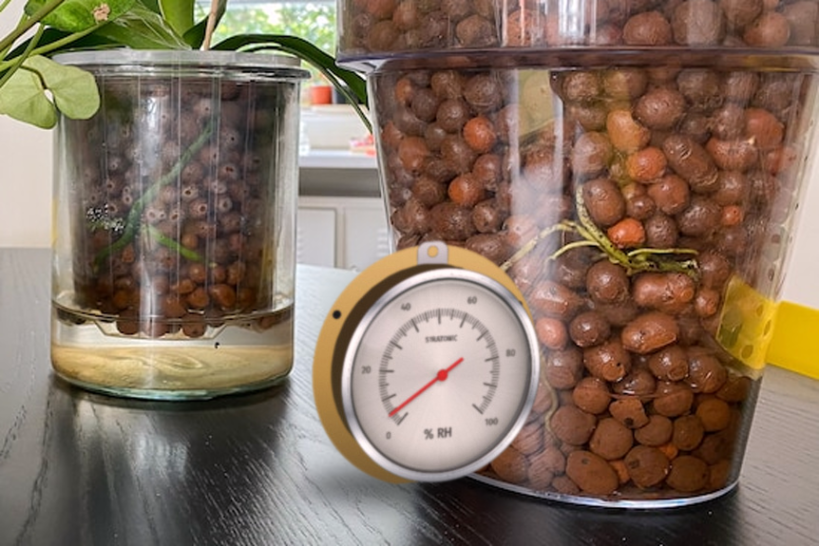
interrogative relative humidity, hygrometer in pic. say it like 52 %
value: 5 %
